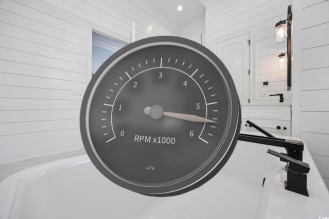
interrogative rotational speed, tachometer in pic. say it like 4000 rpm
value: 5500 rpm
